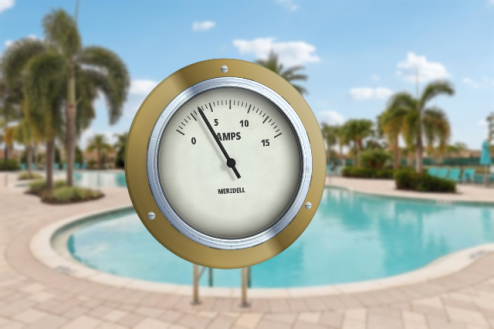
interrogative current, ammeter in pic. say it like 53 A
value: 3.5 A
